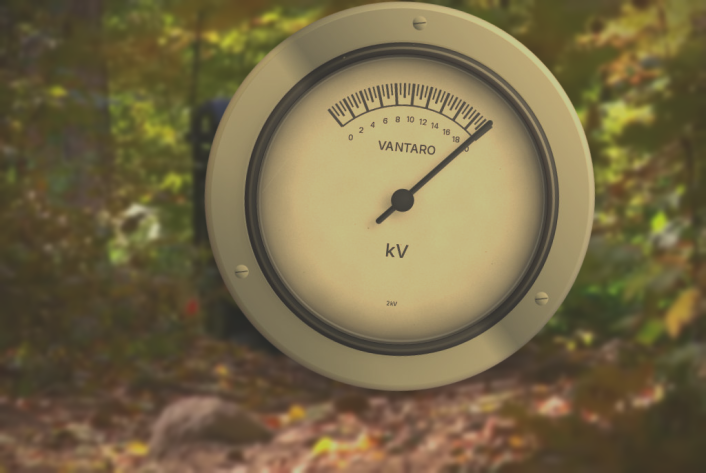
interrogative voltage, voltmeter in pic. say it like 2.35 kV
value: 19.5 kV
